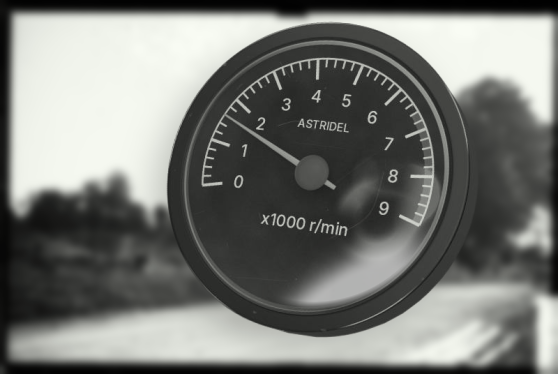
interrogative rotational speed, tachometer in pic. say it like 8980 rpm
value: 1600 rpm
